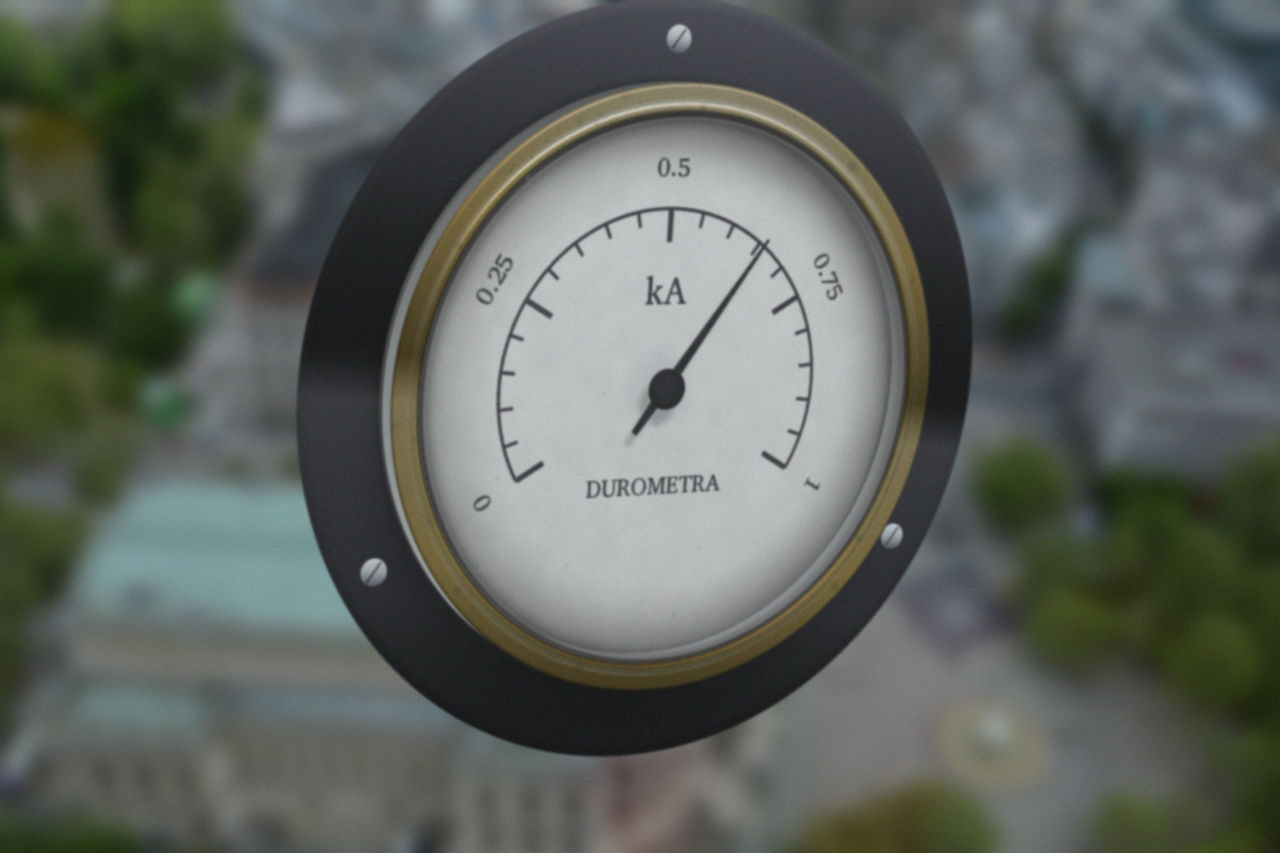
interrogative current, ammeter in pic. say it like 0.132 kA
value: 0.65 kA
